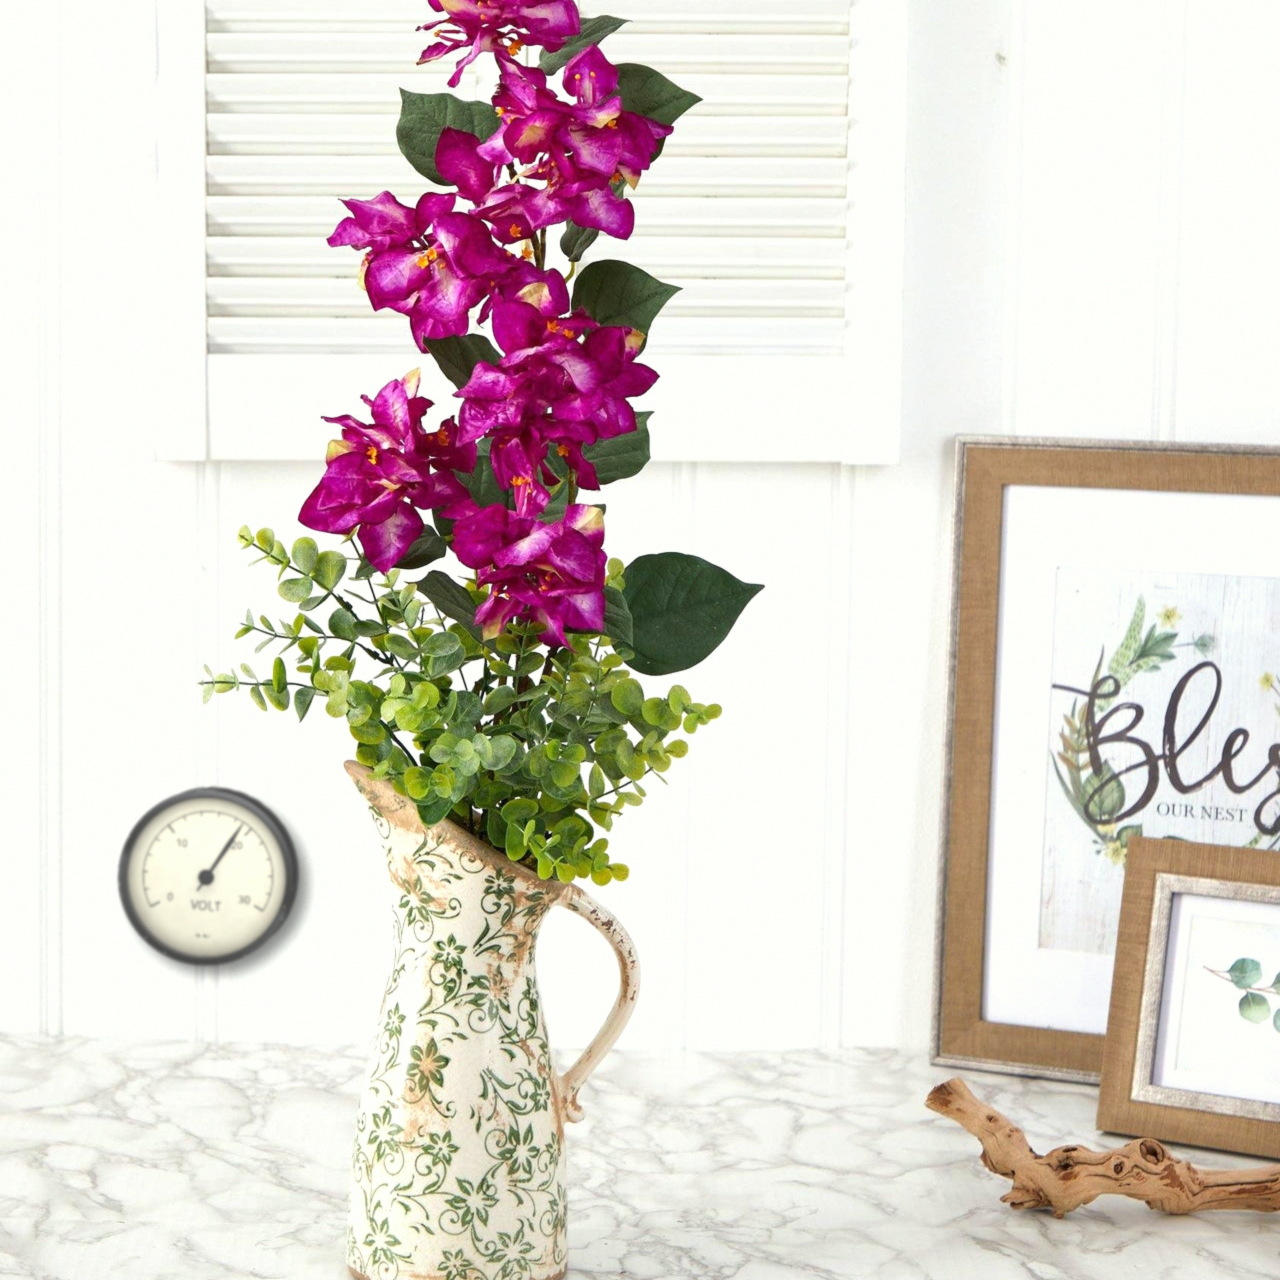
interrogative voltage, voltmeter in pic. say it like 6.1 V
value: 19 V
